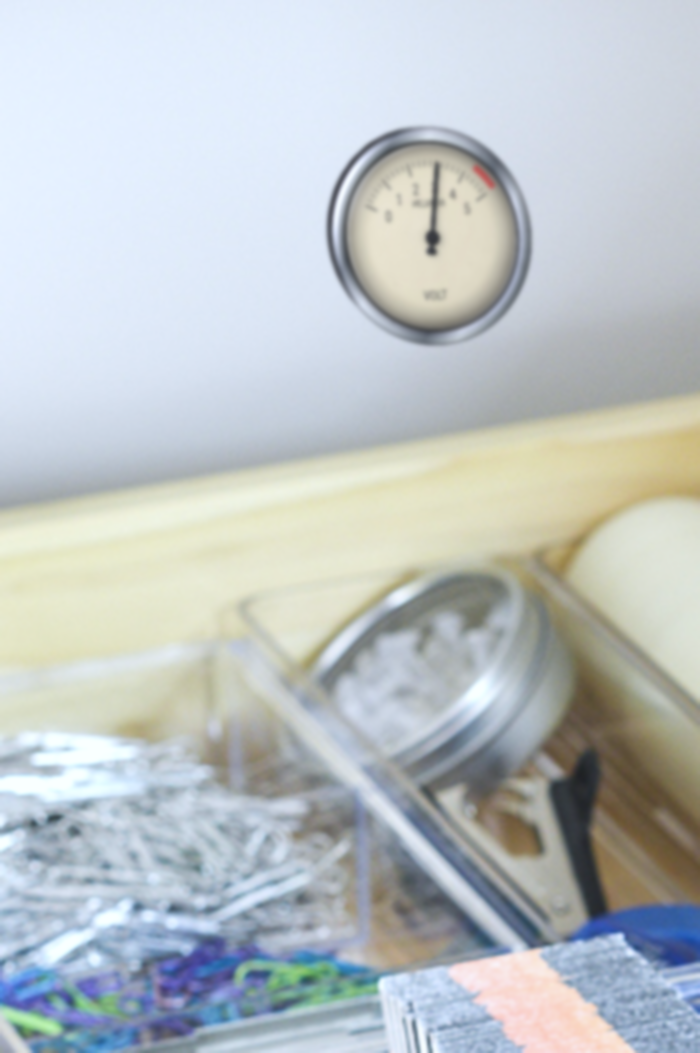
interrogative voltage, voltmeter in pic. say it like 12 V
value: 3 V
